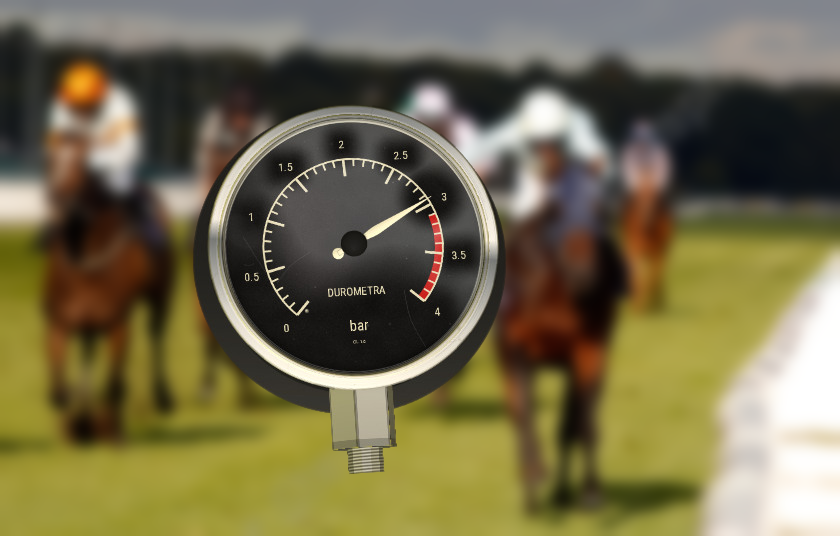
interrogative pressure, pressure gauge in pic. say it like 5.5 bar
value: 2.95 bar
